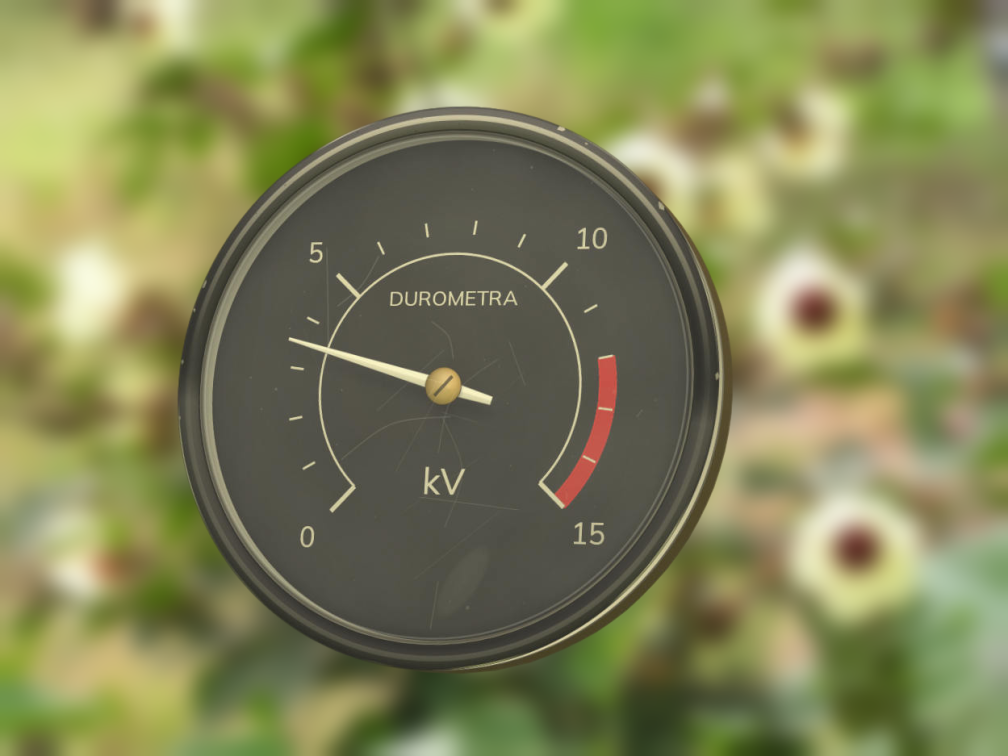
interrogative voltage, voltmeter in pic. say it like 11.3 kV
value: 3.5 kV
